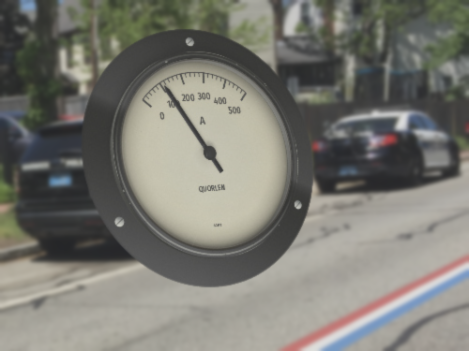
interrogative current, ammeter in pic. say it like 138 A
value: 100 A
